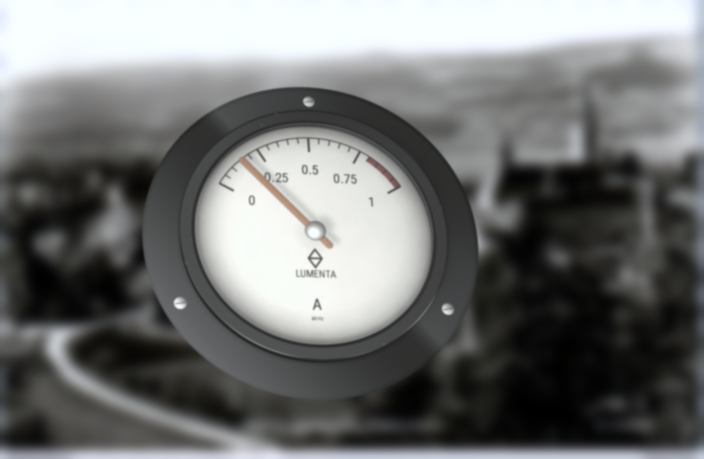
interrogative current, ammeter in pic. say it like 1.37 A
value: 0.15 A
